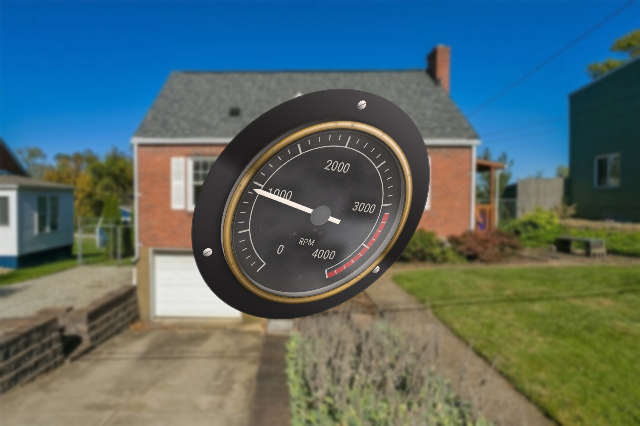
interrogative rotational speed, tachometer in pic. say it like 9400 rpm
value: 950 rpm
